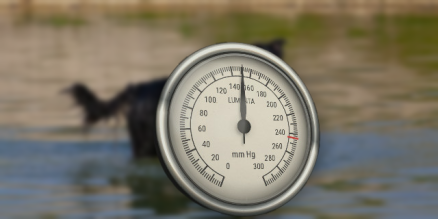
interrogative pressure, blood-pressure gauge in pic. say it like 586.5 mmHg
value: 150 mmHg
